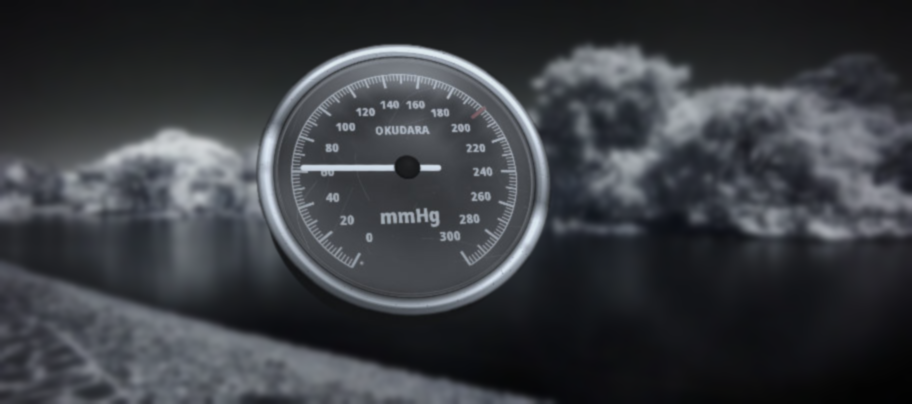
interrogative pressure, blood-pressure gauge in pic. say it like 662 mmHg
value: 60 mmHg
